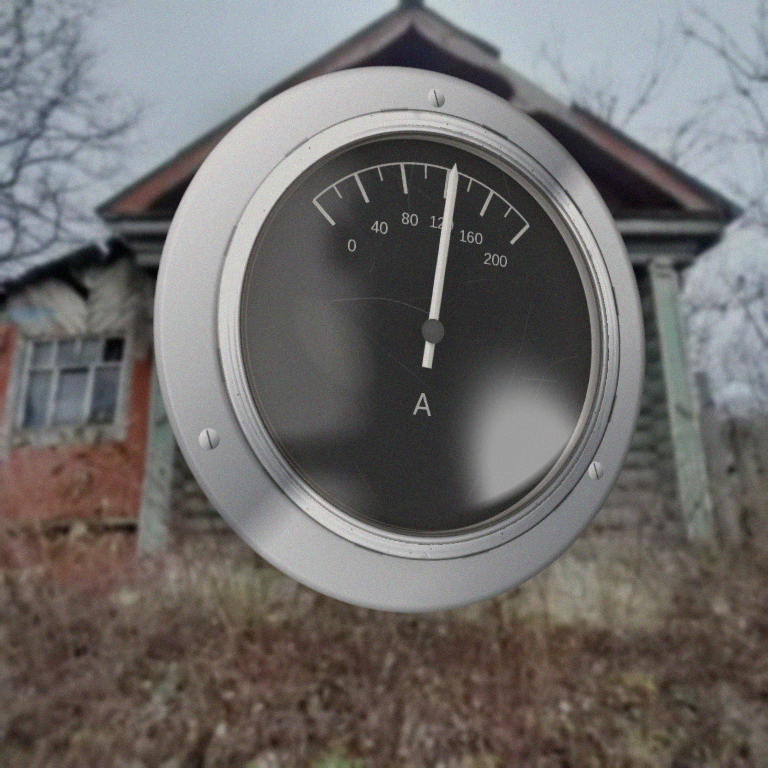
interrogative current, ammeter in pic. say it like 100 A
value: 120 A
